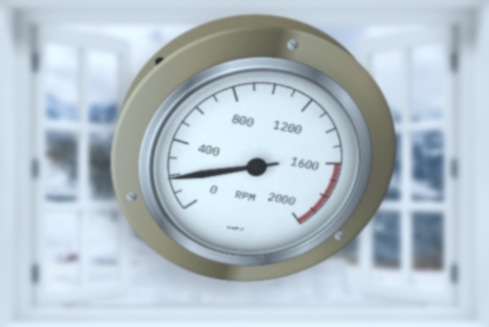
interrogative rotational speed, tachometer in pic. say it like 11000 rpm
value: 200 rpm
